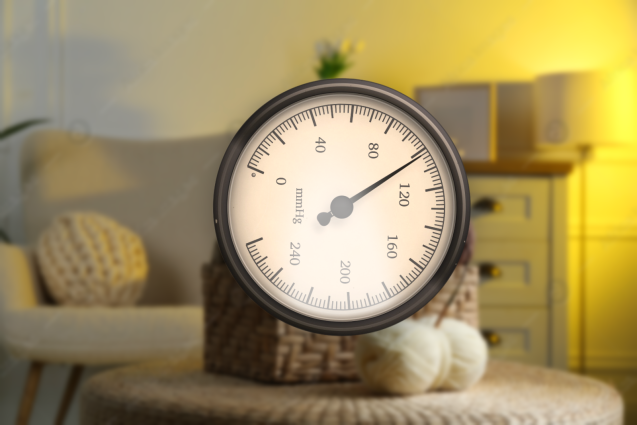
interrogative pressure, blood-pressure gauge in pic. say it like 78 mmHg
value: 102 mmHg
